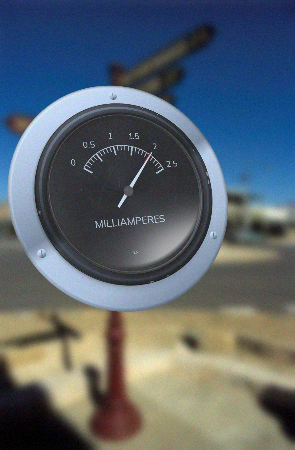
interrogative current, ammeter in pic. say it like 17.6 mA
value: 2 mA
